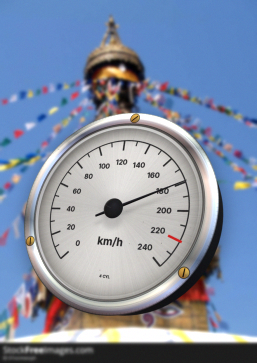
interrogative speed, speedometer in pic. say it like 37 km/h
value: 180 km/h
